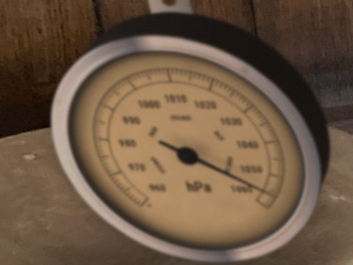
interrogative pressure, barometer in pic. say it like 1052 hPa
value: 1055 hPa
